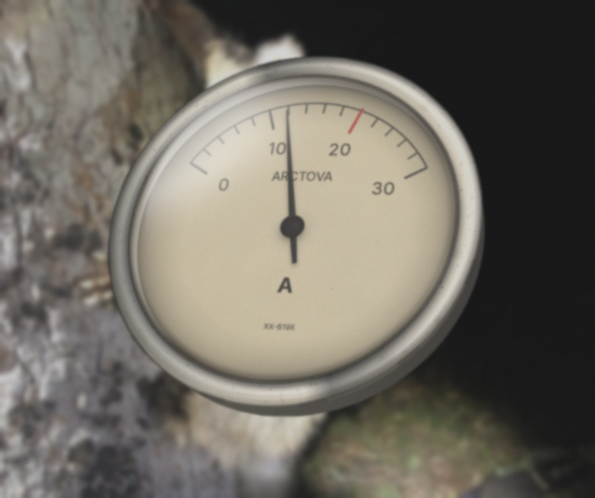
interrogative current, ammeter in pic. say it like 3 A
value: 12 A
